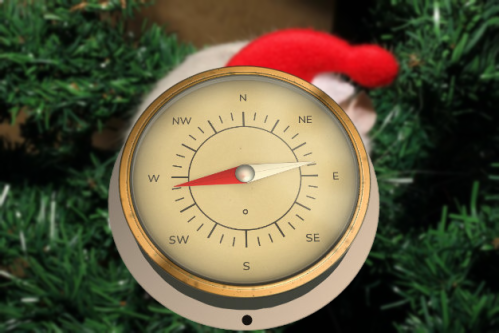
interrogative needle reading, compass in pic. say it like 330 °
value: 260 °
